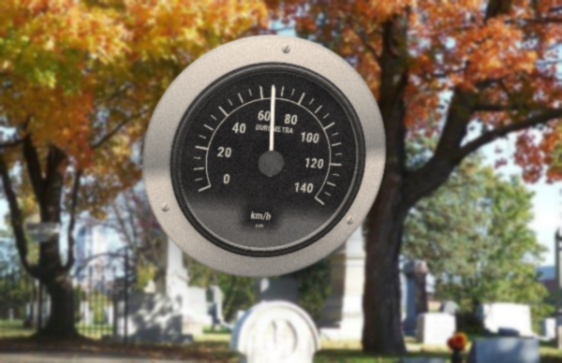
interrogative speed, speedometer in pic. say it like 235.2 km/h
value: 65 km/h
